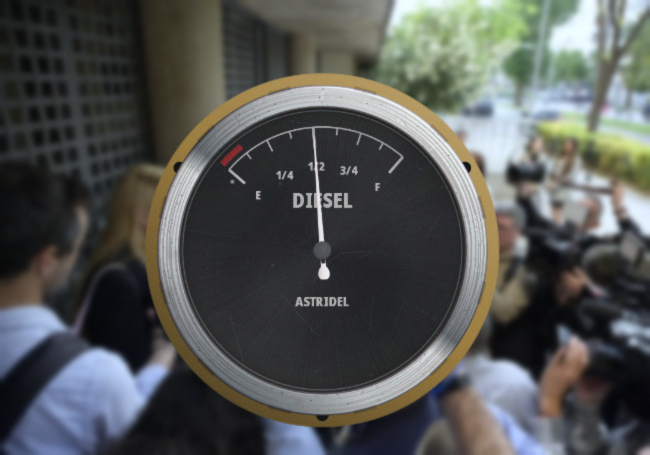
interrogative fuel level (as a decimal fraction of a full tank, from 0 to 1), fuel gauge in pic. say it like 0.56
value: 0.5
